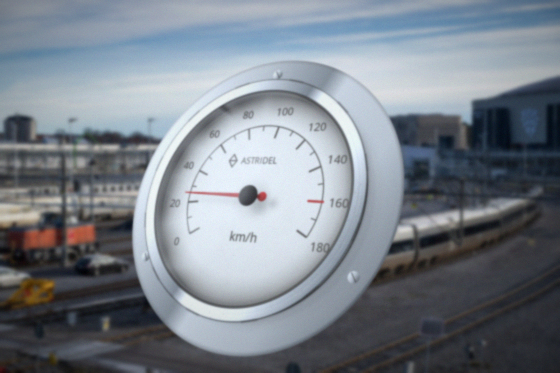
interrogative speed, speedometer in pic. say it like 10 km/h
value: 25 km/h
